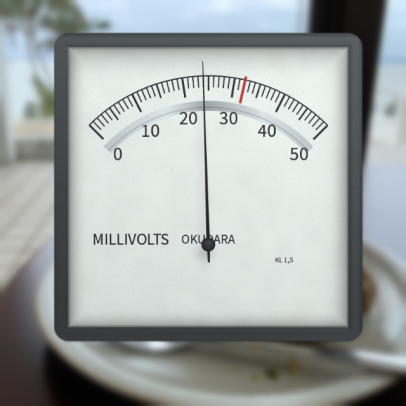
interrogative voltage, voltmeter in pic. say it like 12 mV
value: 24 mV
